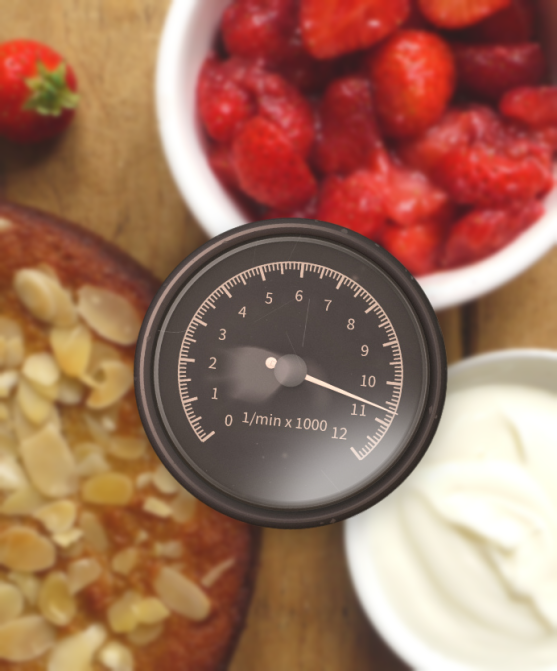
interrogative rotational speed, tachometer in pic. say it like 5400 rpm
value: 10700 rpm
